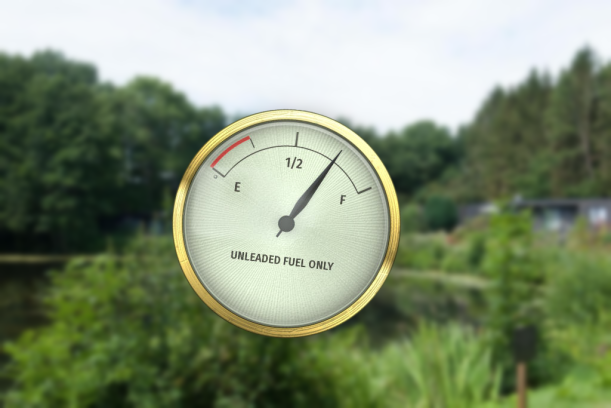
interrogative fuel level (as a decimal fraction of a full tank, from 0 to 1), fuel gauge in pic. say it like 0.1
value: 0.75
